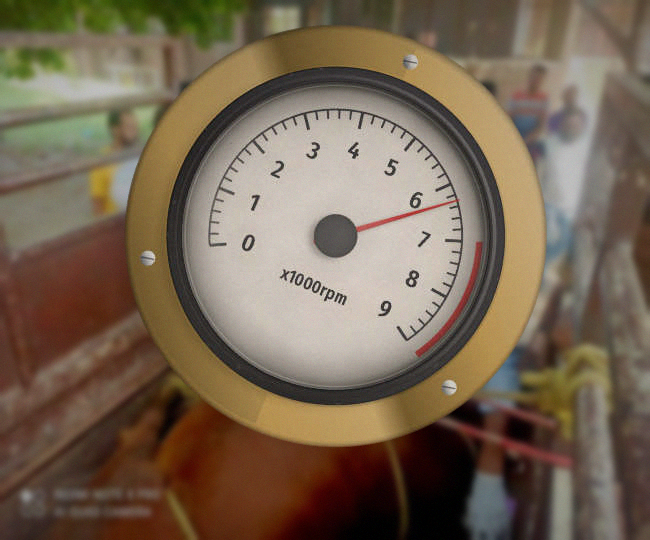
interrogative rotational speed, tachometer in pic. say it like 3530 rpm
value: 6300 rpm
